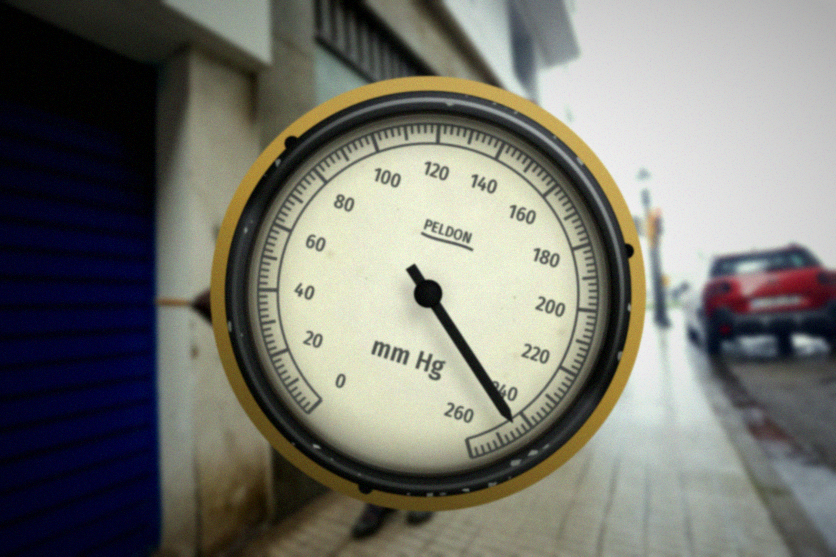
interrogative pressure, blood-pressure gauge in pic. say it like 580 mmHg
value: 244 mmHg
